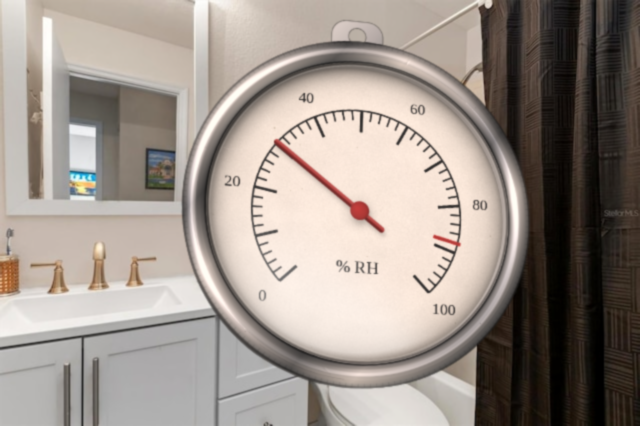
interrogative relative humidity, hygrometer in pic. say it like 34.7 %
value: 30 %
